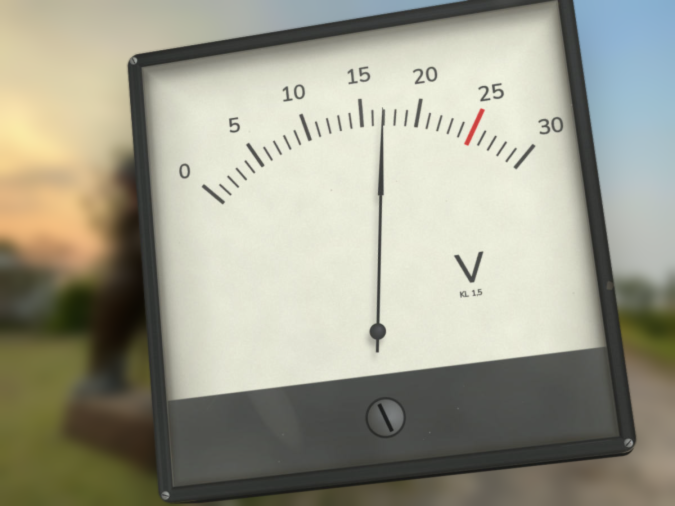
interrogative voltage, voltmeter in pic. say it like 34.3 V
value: 17 V
